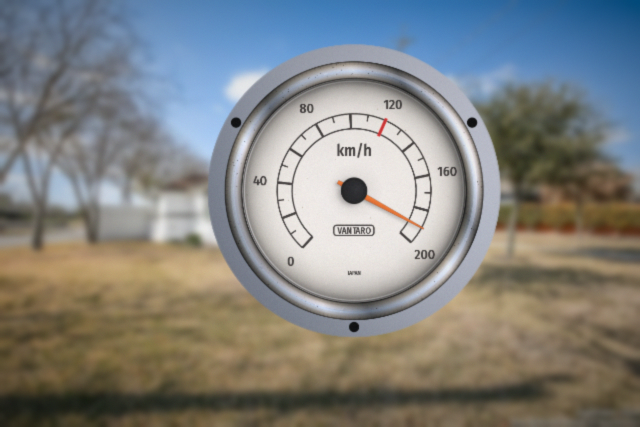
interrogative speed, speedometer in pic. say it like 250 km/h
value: 190 km/h
